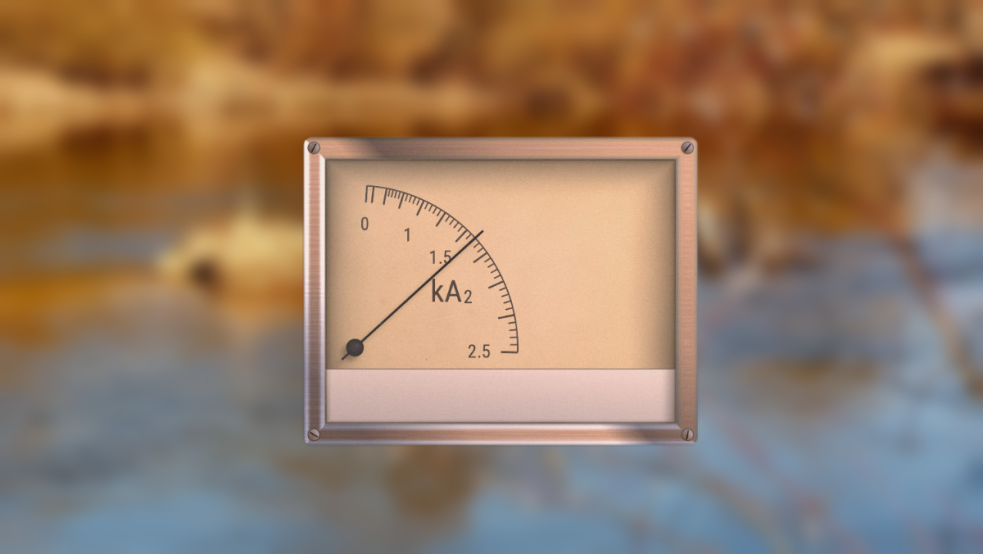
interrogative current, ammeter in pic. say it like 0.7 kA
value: 1.6 kA
